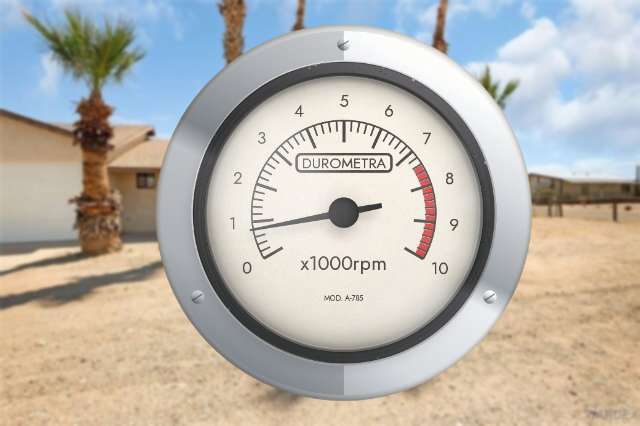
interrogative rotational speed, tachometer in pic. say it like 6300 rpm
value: 800 rpm
